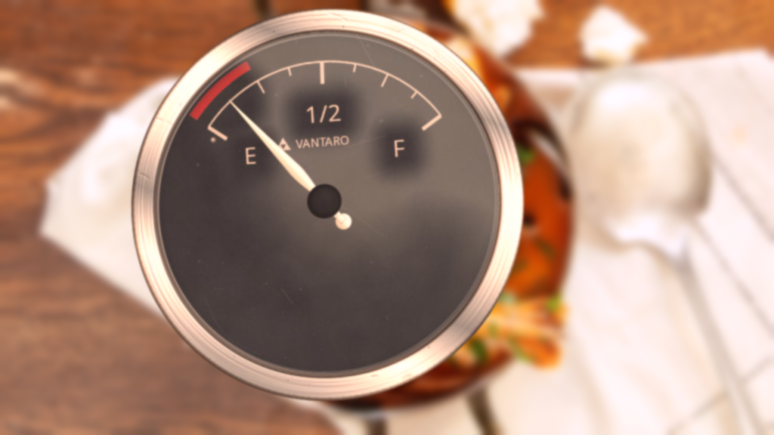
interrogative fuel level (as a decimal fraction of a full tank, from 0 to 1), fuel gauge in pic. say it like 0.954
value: 0.125
